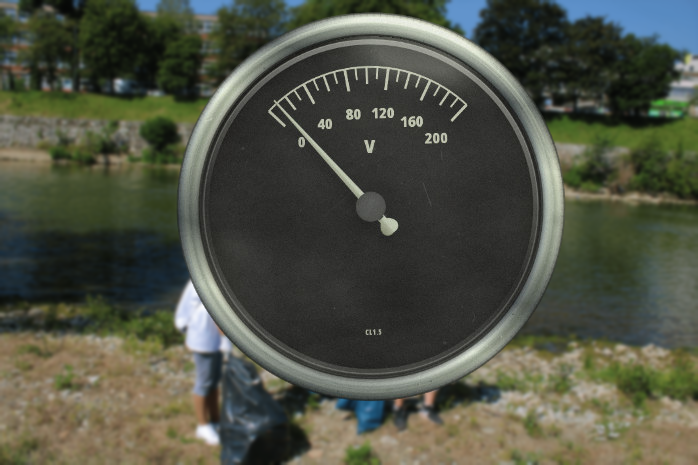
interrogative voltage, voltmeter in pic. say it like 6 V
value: 10 V
